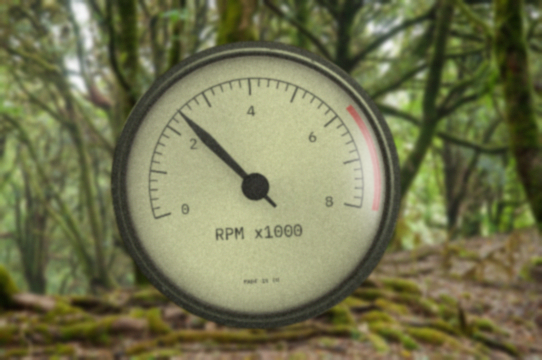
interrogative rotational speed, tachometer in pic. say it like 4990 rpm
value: 2400 rpm
